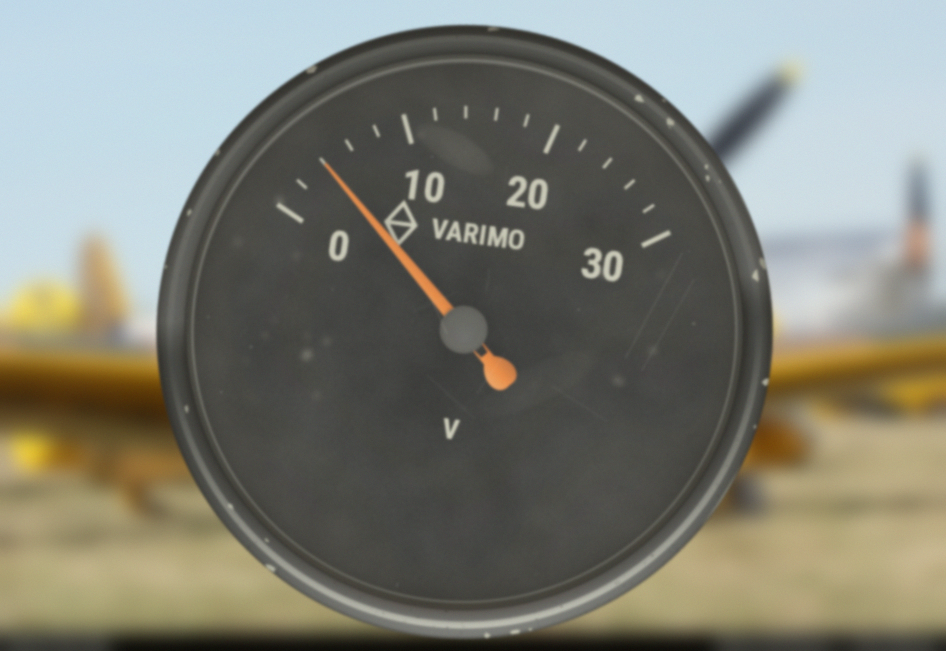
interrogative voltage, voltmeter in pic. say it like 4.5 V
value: 4 V
